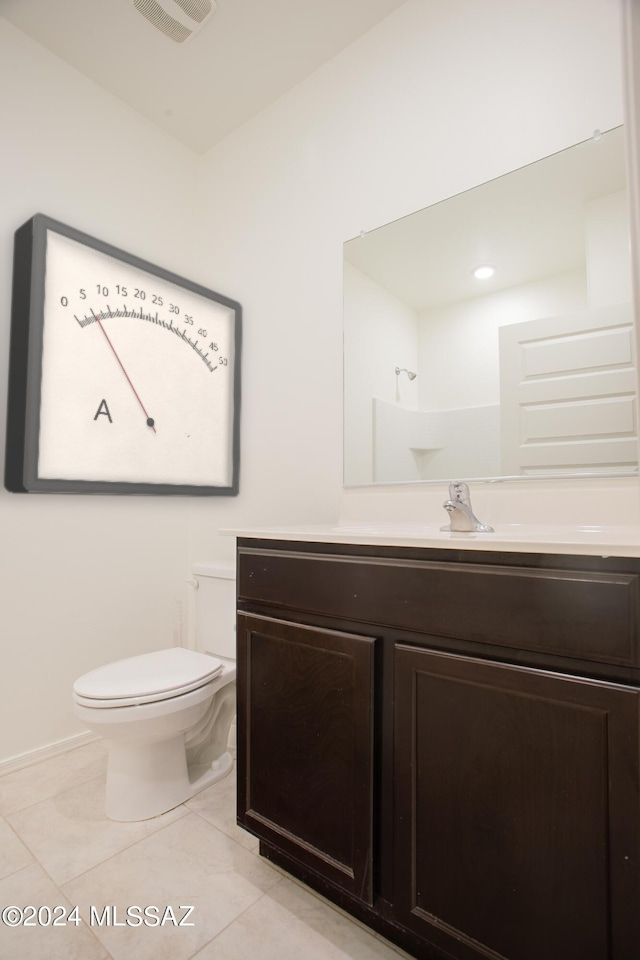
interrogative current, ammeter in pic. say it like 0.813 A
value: 5 A
